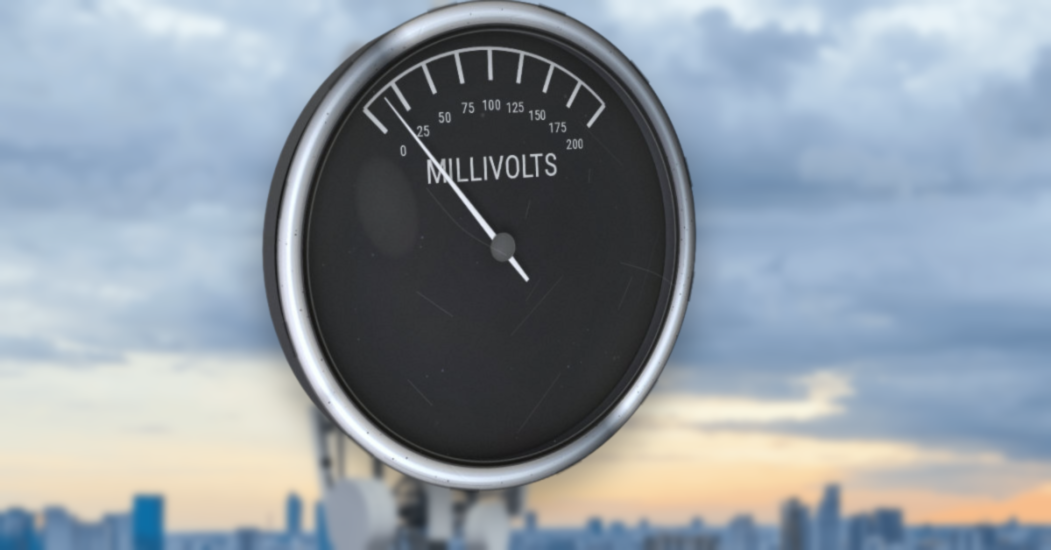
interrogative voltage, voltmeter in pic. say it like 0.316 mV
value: 12.5 mV
